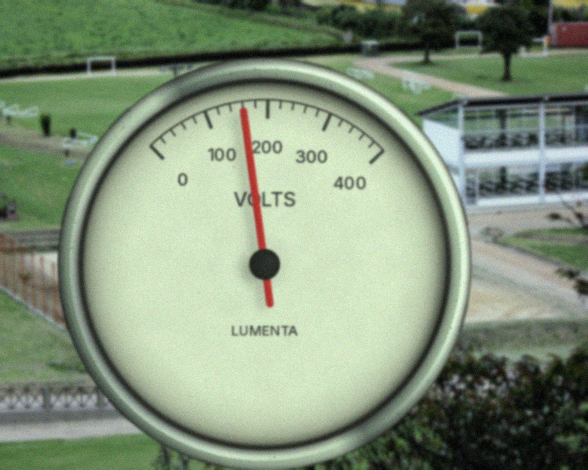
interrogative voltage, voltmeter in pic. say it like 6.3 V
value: 160 V
